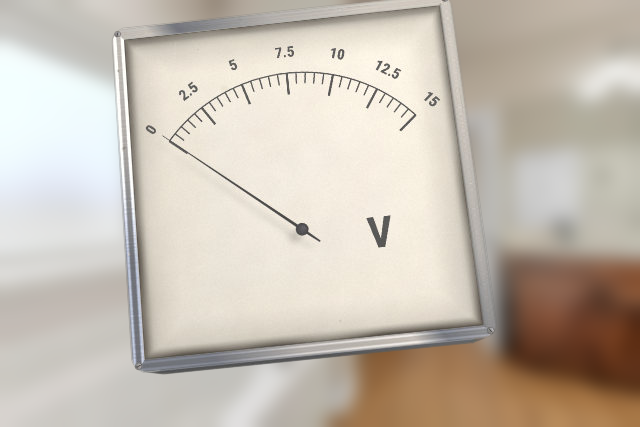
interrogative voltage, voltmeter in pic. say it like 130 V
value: 0 V
